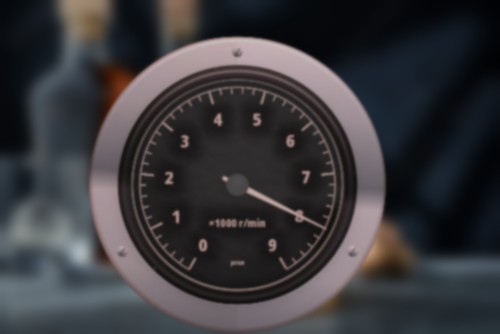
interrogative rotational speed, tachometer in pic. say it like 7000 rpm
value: 8000 rpm
